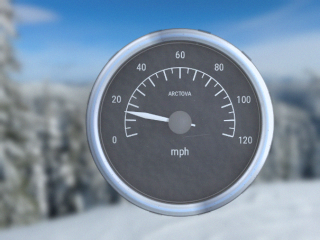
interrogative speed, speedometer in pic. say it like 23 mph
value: 15 mph
